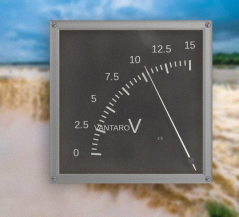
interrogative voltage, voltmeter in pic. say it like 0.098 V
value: 10.5 V
